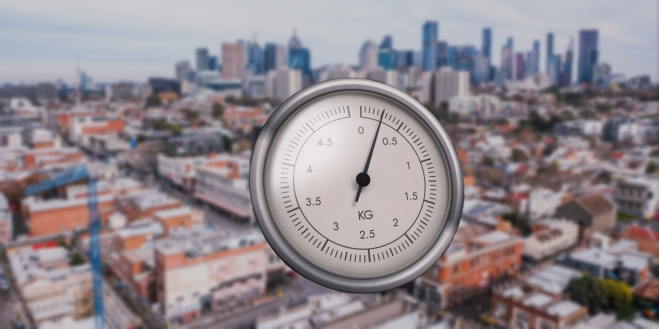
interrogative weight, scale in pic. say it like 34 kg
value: 0.25 kg
